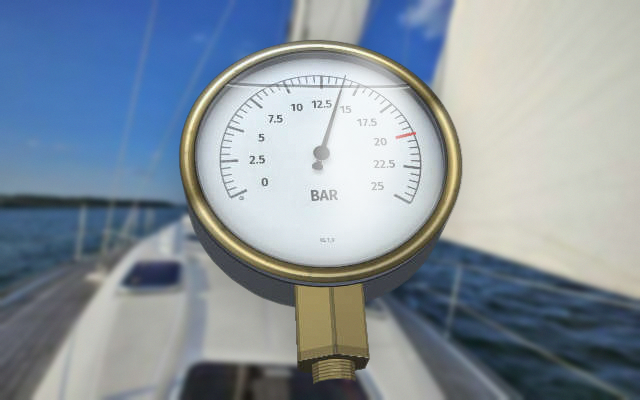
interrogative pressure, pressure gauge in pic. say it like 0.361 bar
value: 14 bar
